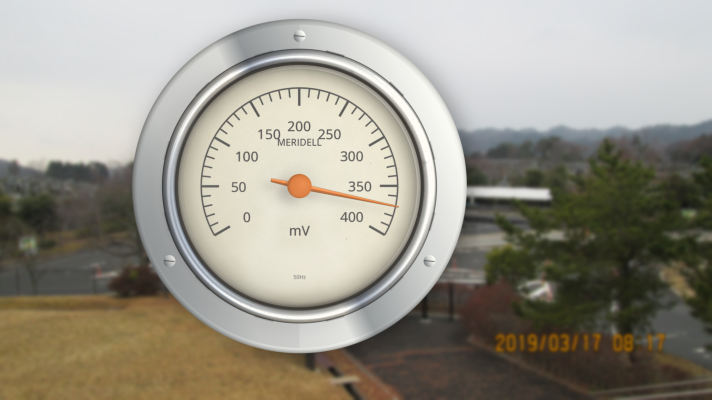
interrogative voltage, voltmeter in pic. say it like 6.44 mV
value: 370 mV
